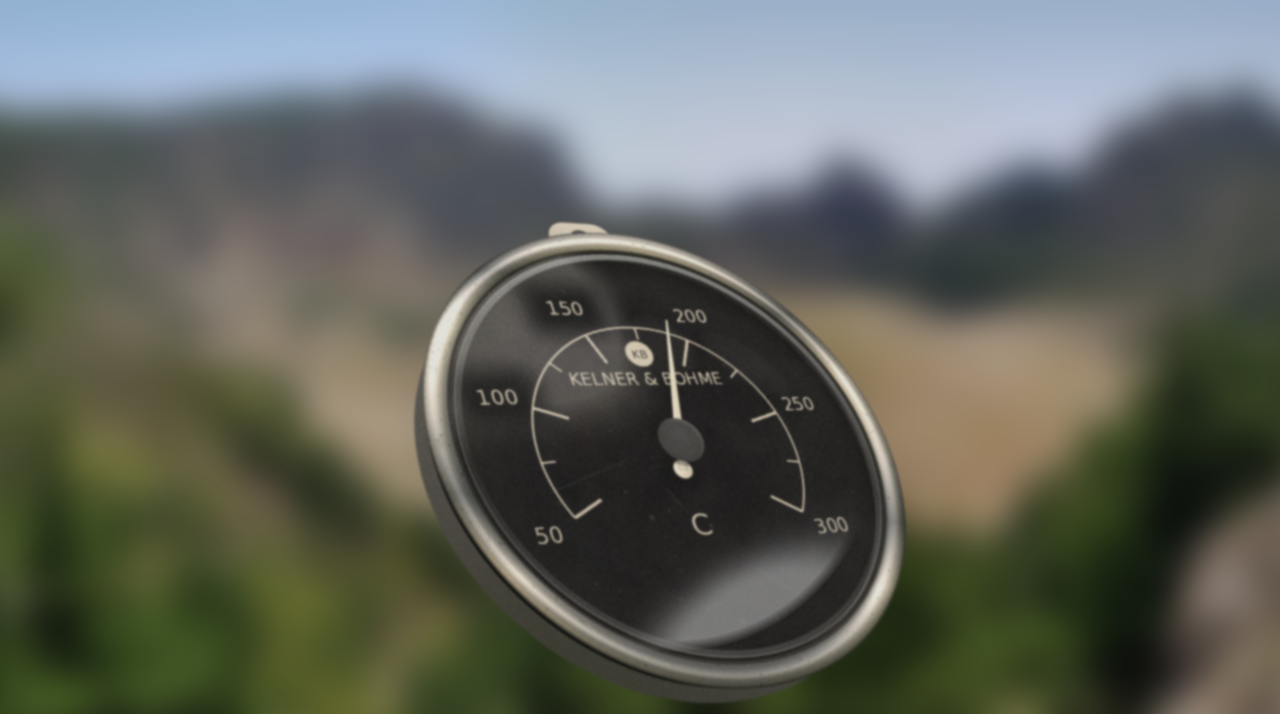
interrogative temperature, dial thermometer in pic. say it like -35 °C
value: 187.5 °C
